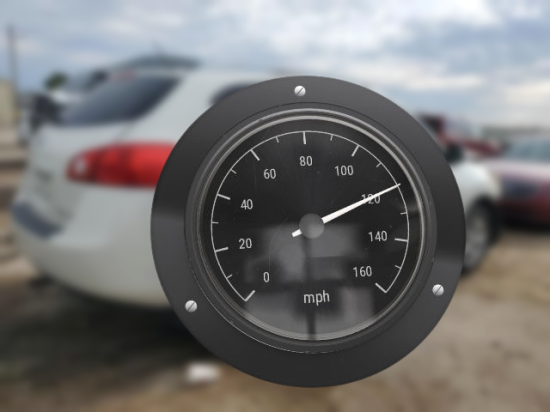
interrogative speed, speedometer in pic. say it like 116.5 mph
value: 120 mph
